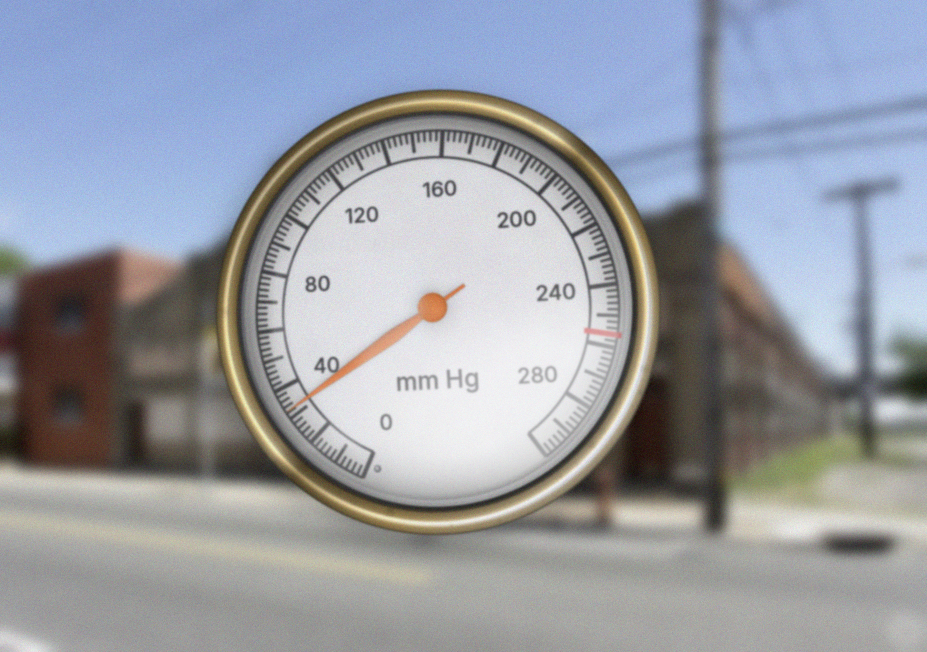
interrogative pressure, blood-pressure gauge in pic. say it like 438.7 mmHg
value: 32 mmHg
